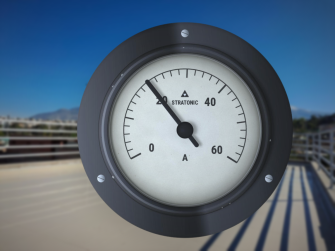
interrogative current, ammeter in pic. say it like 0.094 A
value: 20 A
